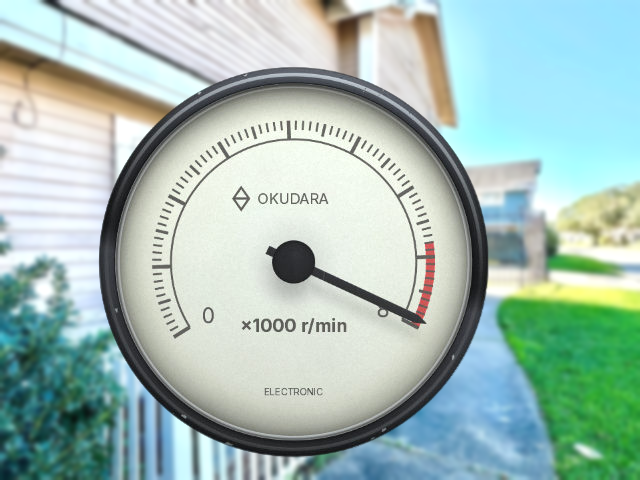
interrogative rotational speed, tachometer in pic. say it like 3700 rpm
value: 7900 rpm
